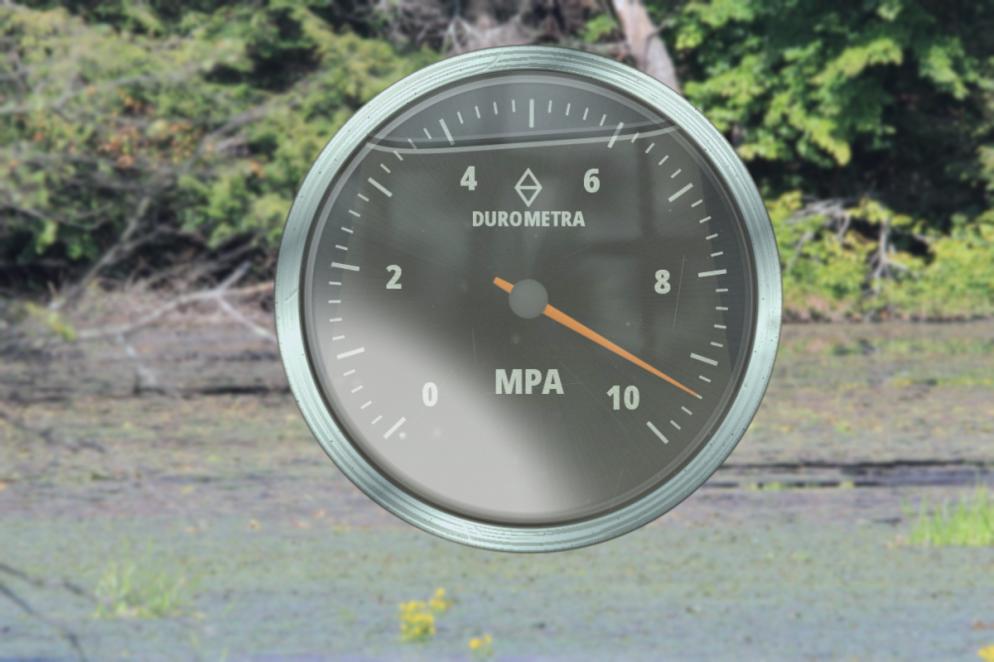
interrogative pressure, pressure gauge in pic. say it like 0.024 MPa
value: 9.4 MPa
